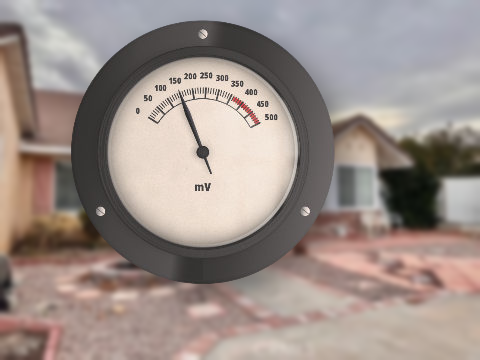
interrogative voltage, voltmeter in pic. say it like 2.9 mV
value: 150 mV
